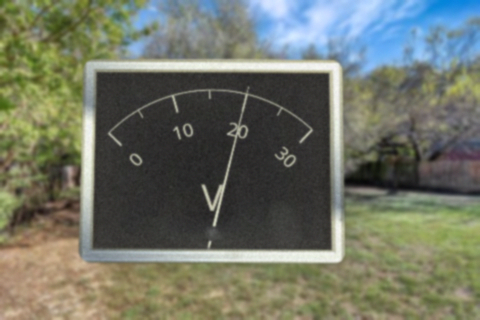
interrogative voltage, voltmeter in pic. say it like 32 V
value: 20 V
